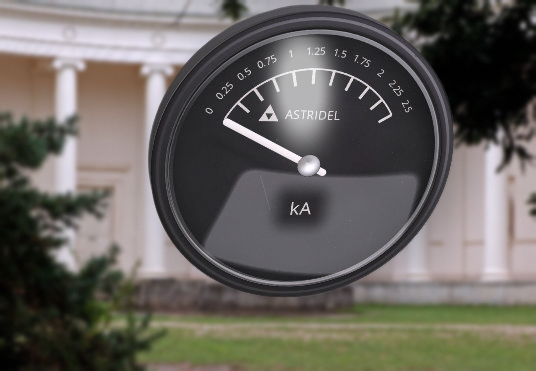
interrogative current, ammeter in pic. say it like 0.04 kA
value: 0 kA
